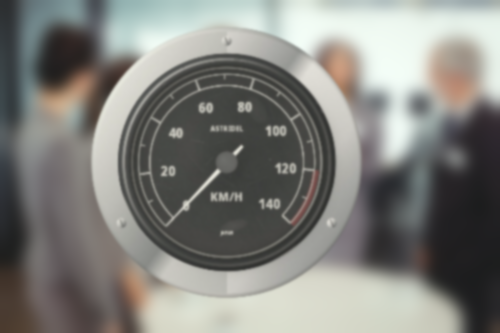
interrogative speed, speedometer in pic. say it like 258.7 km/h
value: 0 km/h
